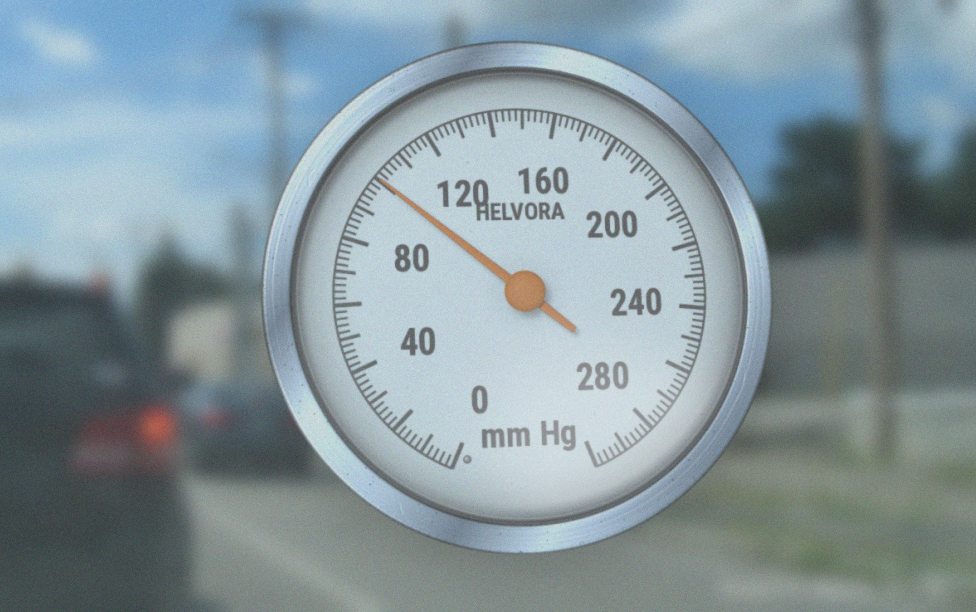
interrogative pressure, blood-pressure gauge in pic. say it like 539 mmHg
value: 100 mmHg
